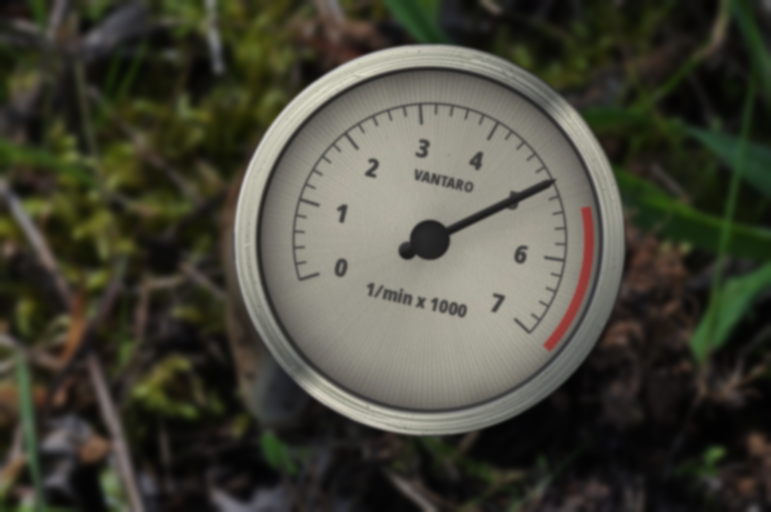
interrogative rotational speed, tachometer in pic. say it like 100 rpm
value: 5000 rpm
